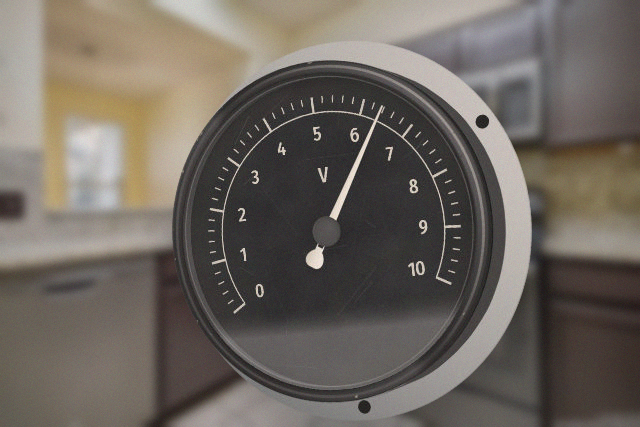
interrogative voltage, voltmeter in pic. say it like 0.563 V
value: 6.4 V
